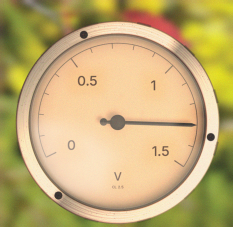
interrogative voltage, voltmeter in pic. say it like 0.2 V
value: 1.3 V
